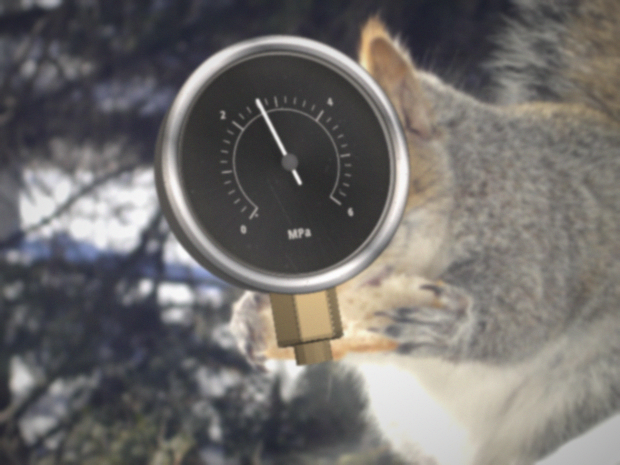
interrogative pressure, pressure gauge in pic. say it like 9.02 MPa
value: 2.6 MPa
